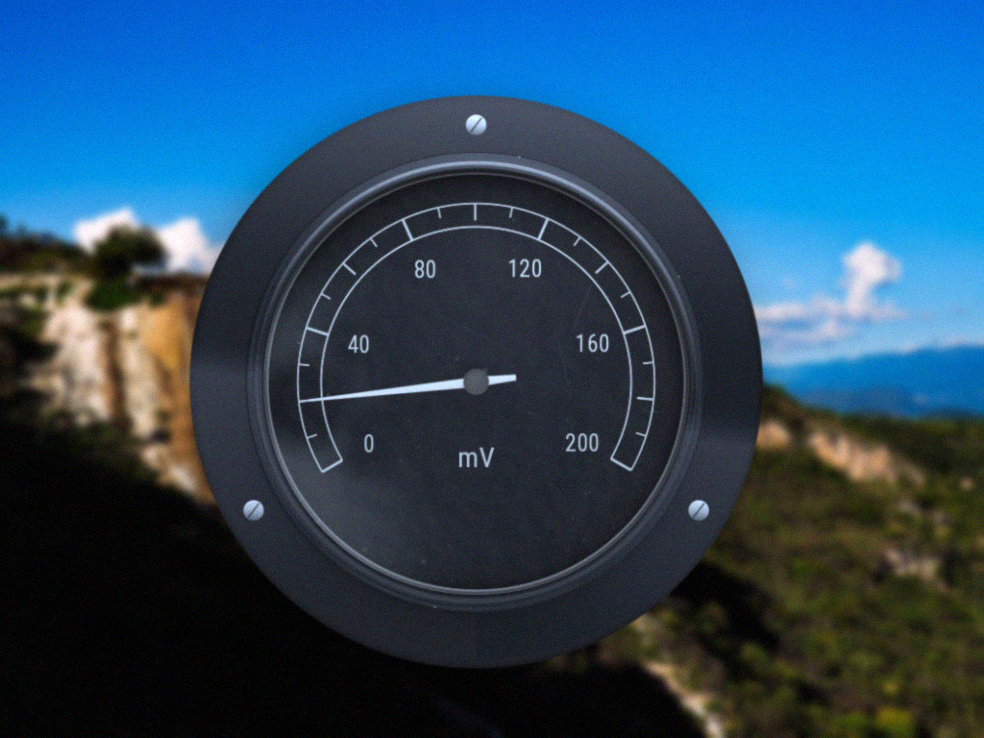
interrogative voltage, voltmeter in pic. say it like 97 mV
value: 20 mV
